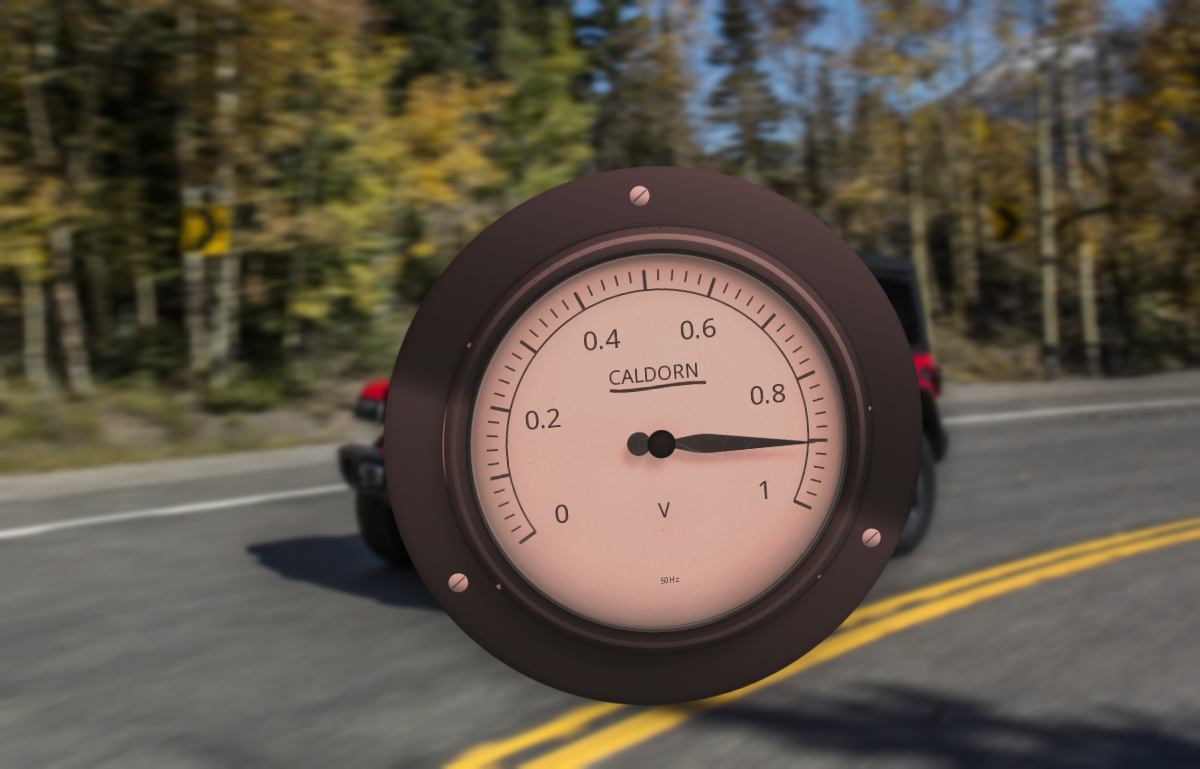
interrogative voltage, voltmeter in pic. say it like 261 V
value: 0.9 V
